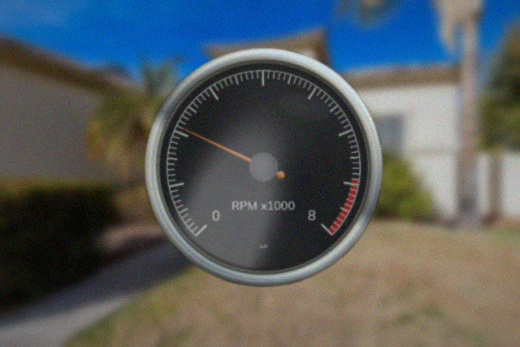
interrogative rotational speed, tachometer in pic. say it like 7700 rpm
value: 2100 rpm
